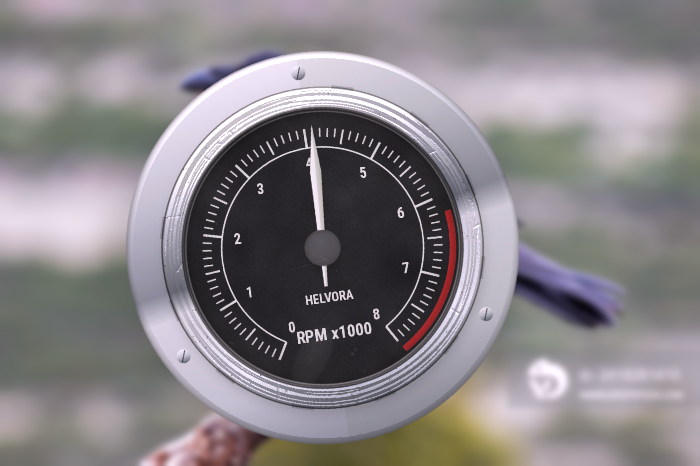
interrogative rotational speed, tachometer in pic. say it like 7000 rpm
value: 4100 rpm
